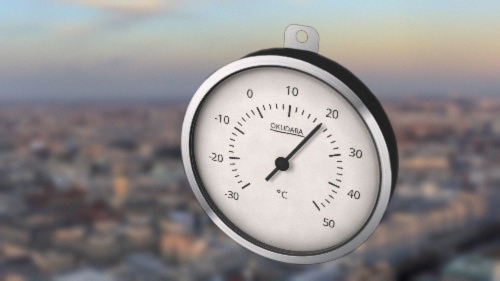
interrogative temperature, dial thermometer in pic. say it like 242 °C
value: 20 °C
